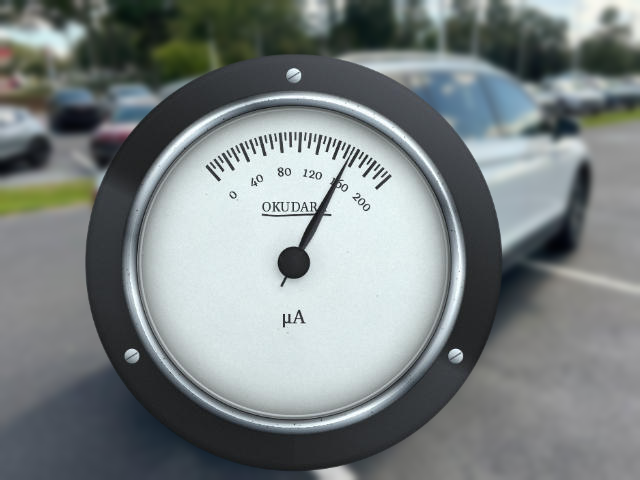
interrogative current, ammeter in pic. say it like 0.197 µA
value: 155 µA
